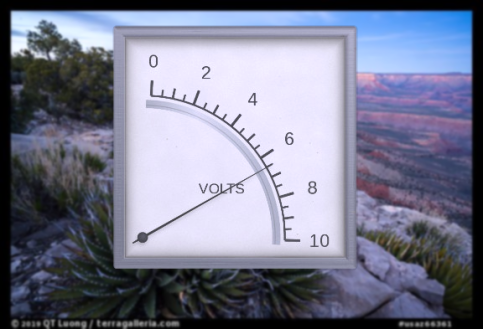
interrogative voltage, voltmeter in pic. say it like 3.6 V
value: 6.5 V
